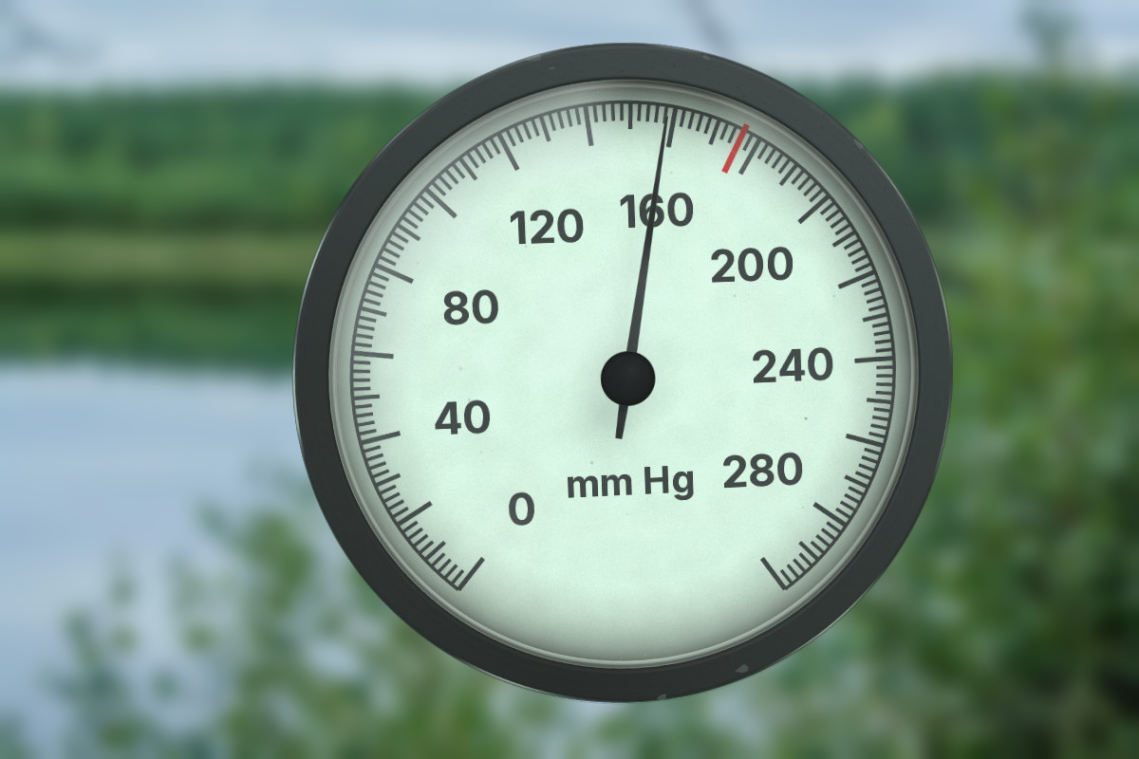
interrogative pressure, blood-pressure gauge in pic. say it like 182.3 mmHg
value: 158 mmHg
